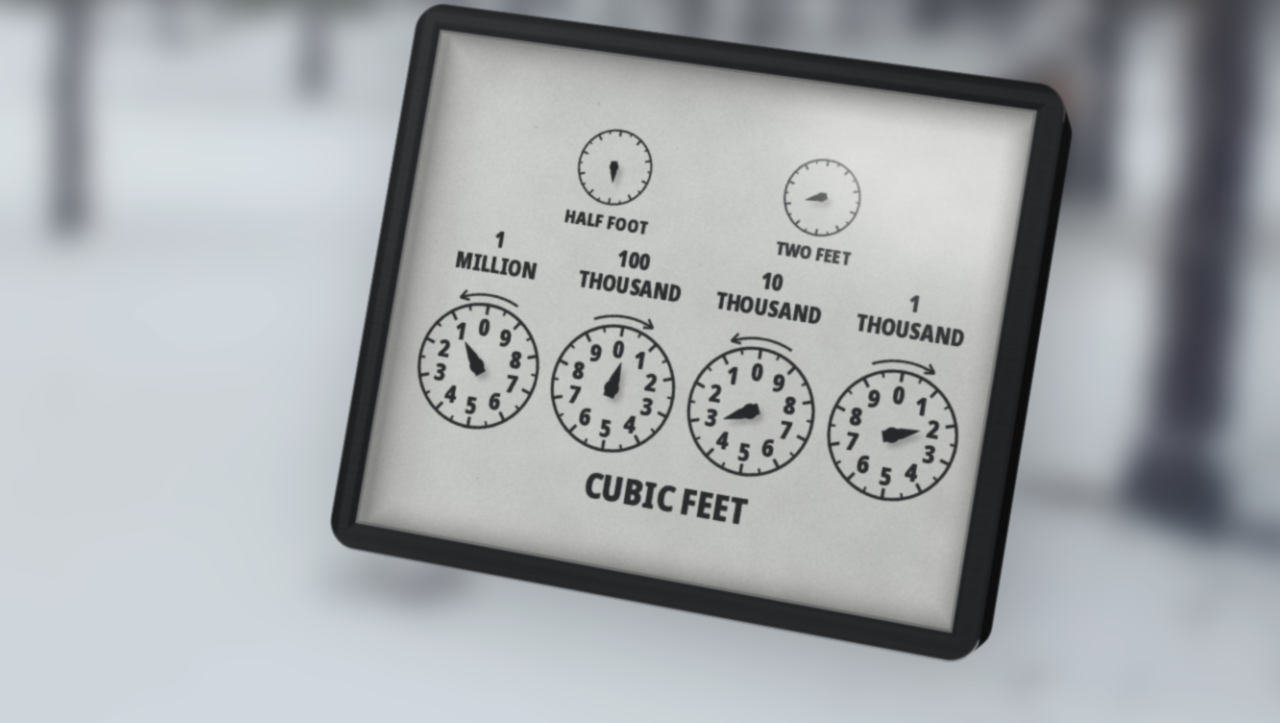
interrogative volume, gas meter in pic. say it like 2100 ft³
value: 103200 ft³
